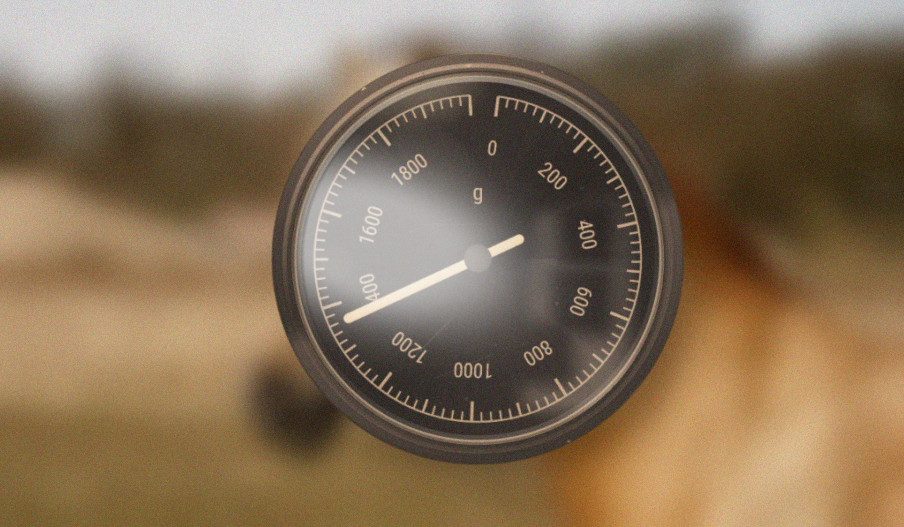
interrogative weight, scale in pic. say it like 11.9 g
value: 1360 g
